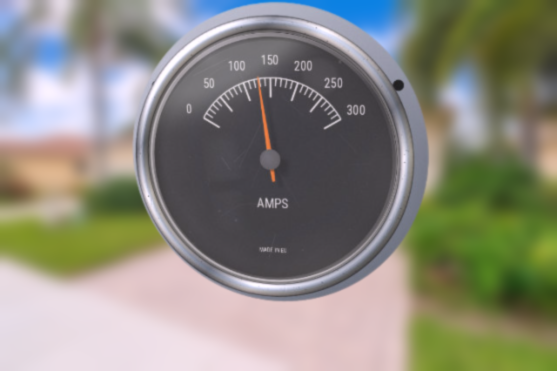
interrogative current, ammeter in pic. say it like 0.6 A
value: 130 A
